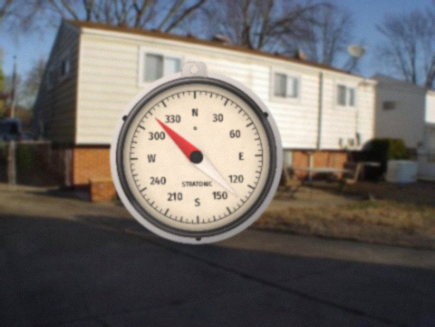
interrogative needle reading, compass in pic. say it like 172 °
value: 315 °
